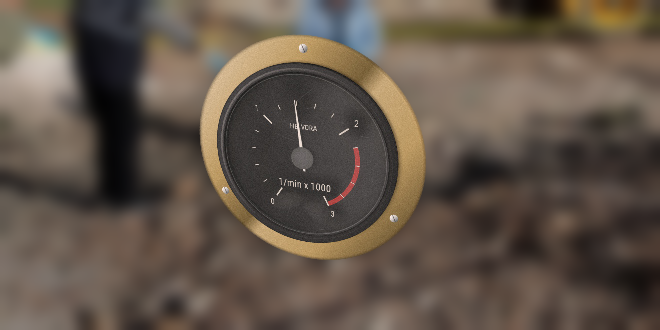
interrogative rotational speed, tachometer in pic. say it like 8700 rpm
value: 1400 rpm
